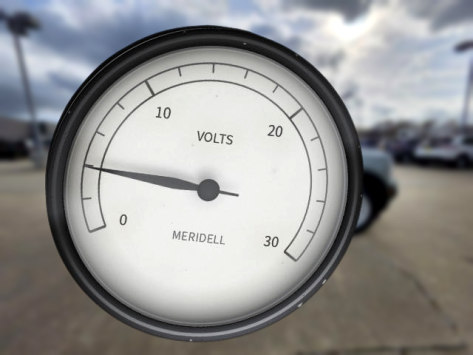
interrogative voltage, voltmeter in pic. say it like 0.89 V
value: 4 V
